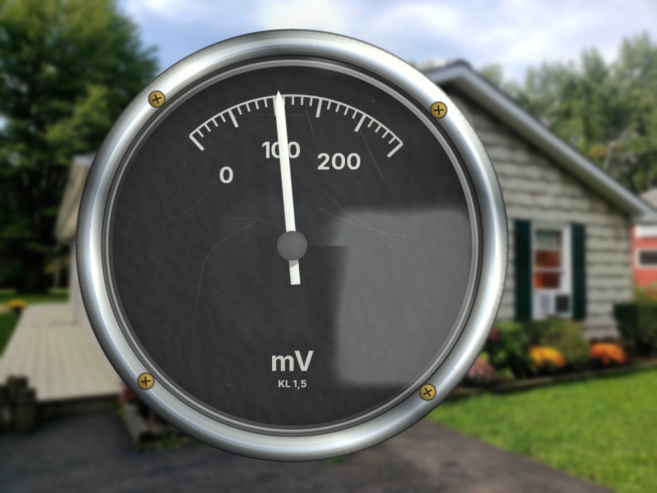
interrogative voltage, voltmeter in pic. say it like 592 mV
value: 105 mV
